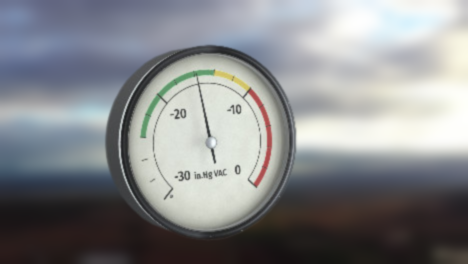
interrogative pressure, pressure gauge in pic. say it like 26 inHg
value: -16 inHg
